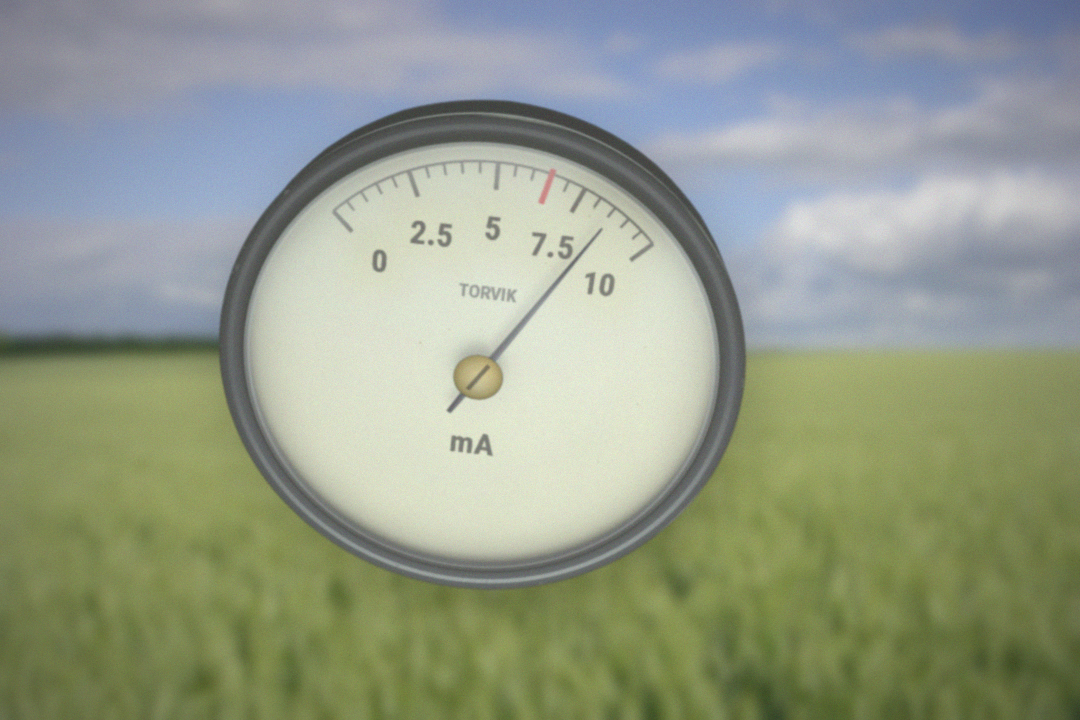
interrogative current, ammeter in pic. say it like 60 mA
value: 8.5 mA
